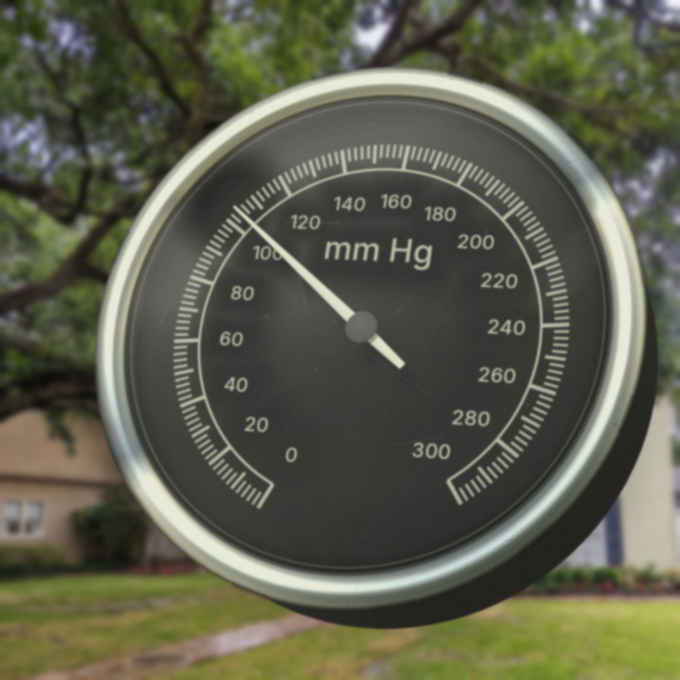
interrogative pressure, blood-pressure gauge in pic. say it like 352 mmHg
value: 104 mmHg
